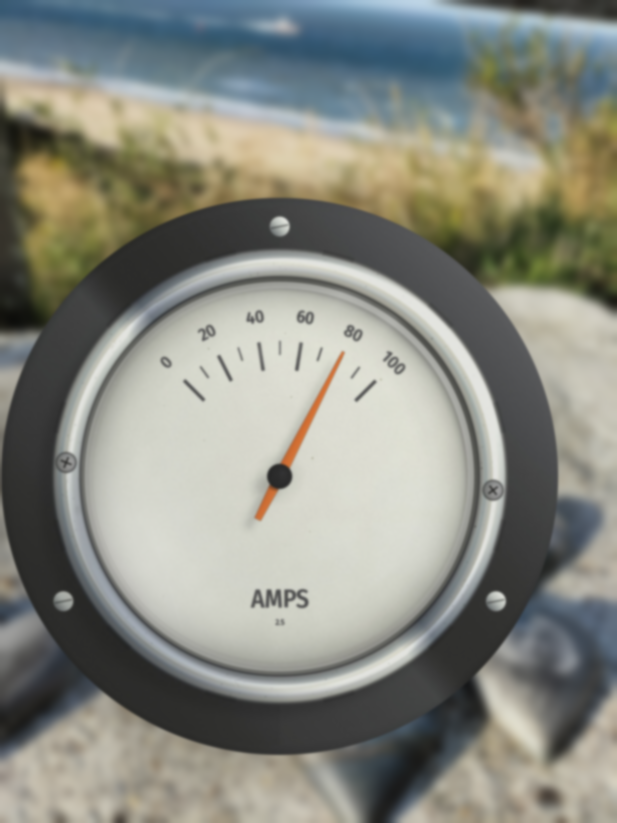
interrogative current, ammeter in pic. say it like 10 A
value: 80 A
